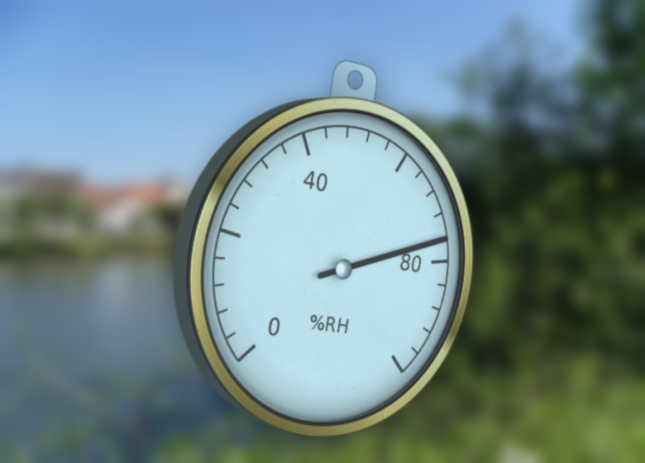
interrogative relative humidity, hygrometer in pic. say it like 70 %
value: 76 %
